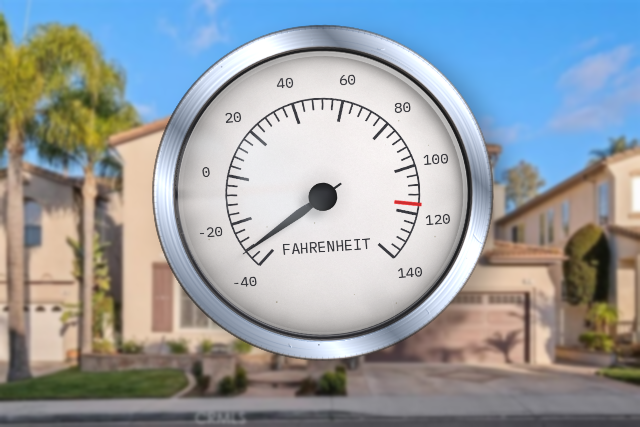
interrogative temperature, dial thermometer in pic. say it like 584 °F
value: -32 °F
